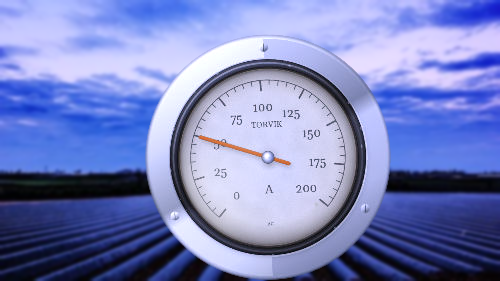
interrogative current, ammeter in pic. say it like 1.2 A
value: 50 A
